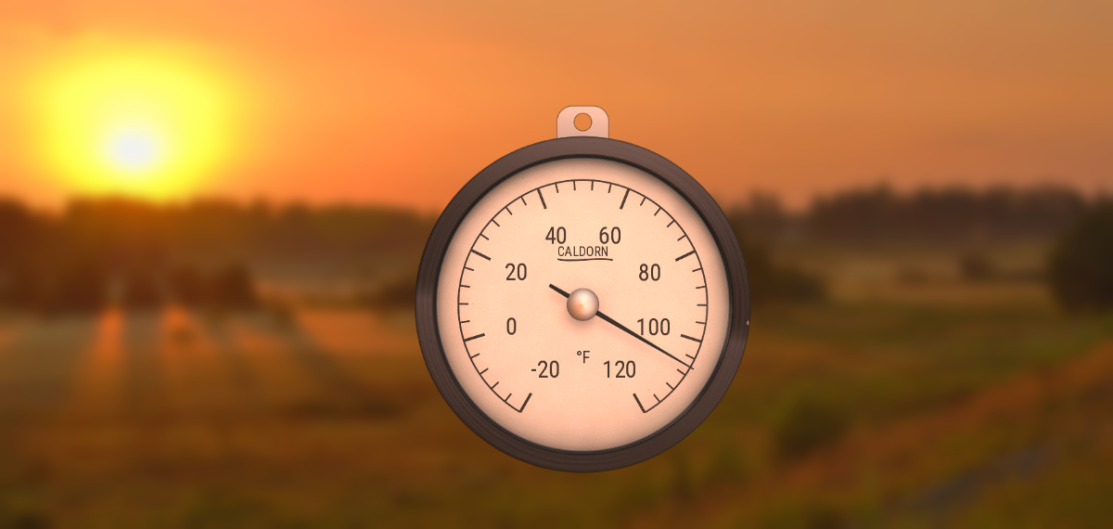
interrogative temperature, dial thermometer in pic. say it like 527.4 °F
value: 106 °F
